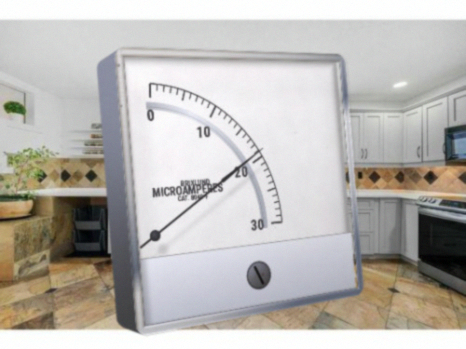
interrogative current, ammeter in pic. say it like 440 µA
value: 19 µA
